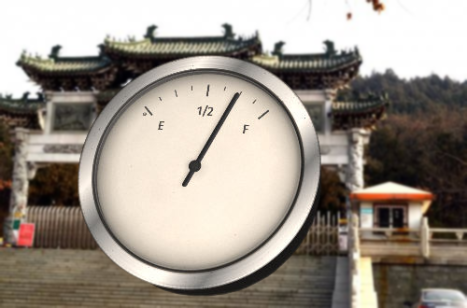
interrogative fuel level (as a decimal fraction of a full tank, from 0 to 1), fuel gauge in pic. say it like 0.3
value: 0.75
